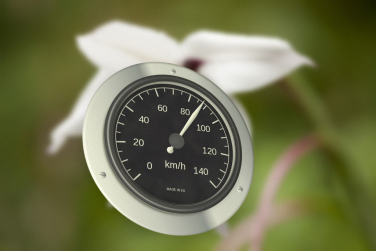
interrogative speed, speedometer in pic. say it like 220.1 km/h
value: 87.5 km/h
